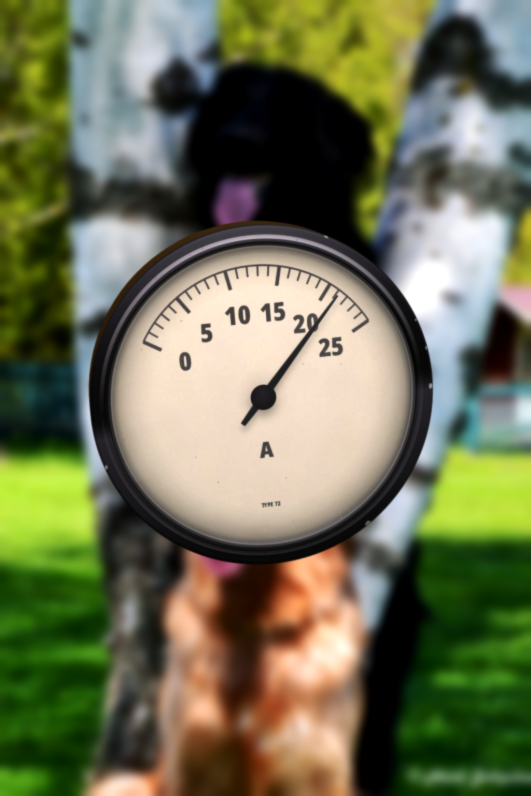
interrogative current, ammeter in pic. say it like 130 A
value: 21 A
